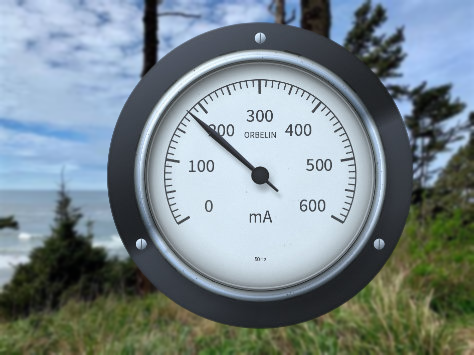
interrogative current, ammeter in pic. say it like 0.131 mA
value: 180 mA
